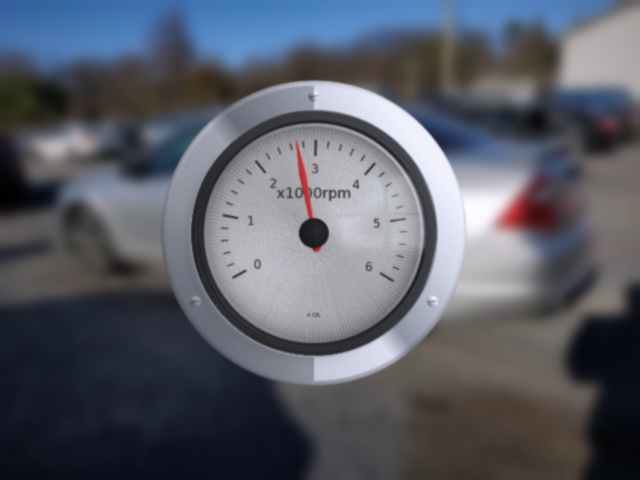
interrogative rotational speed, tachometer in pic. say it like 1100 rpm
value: 2700 rpm
